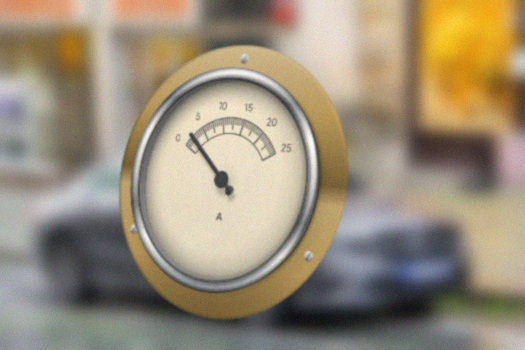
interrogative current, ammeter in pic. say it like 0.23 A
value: 2.5 A
